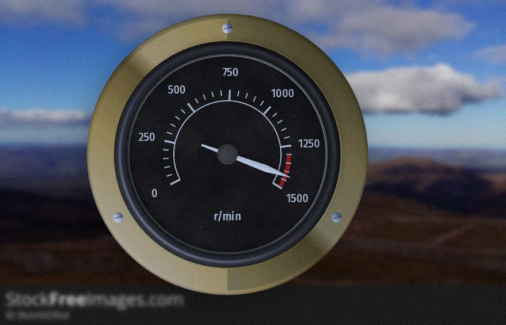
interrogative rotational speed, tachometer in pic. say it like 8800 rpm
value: 1425 rpm
